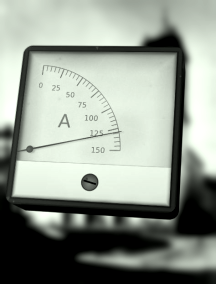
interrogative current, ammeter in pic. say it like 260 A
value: 130 A
